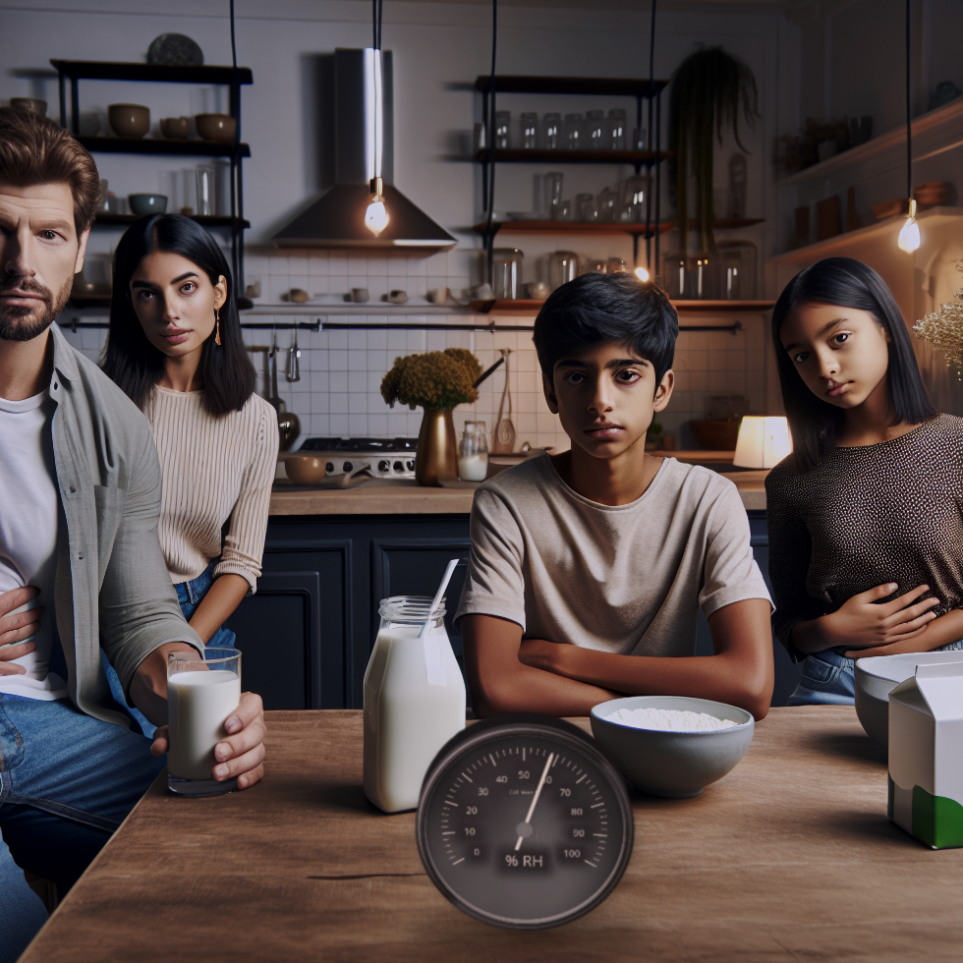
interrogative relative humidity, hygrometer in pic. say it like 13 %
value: 58 %
